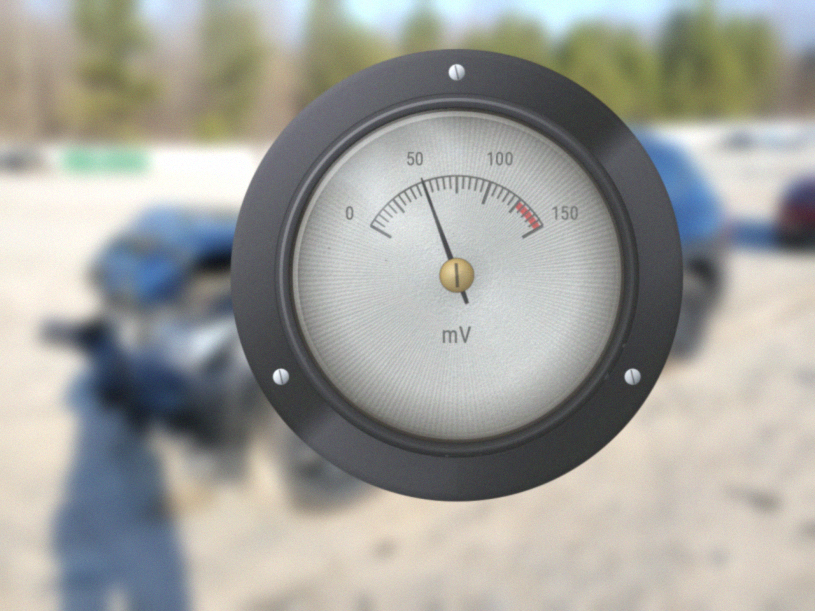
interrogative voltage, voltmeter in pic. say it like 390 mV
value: 50 mV
